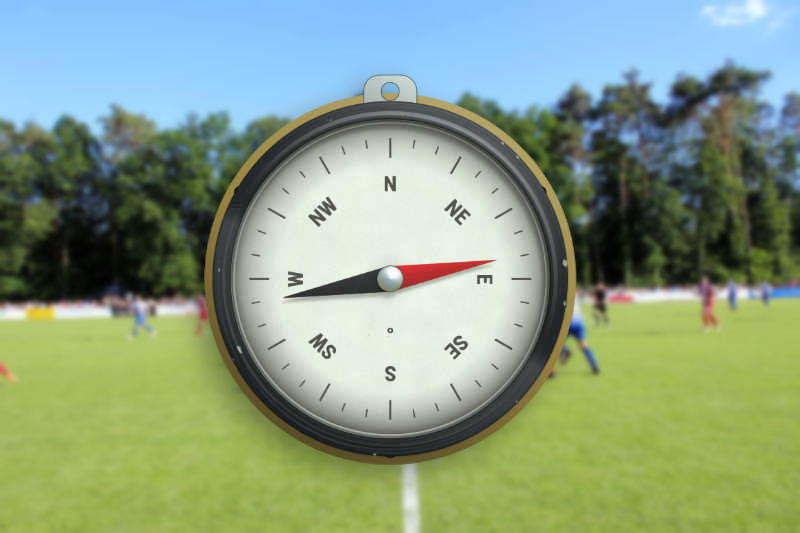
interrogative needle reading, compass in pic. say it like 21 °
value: 80 °
